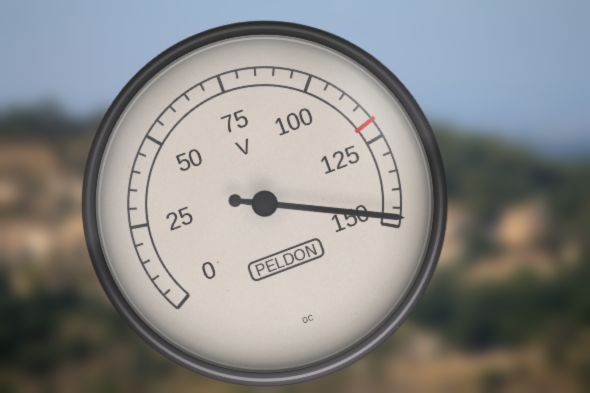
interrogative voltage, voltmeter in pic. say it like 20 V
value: 147.5 V
